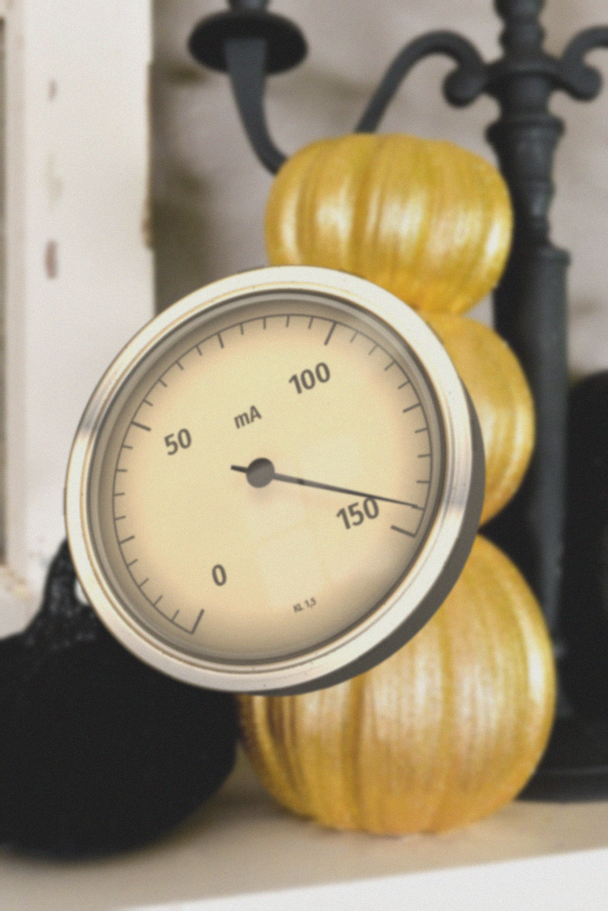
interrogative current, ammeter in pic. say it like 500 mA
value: 145 mA
